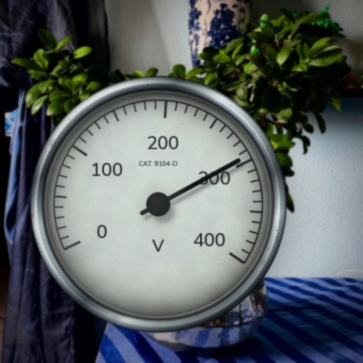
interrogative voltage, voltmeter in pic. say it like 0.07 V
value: 295 V
